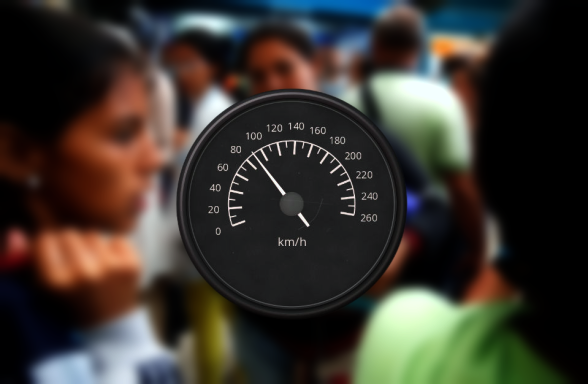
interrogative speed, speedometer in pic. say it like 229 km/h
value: 90 km/h
